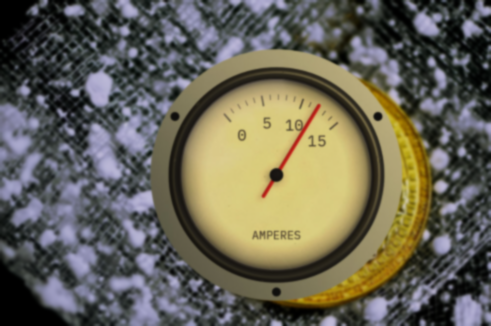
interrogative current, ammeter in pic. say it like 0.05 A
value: 12 A
